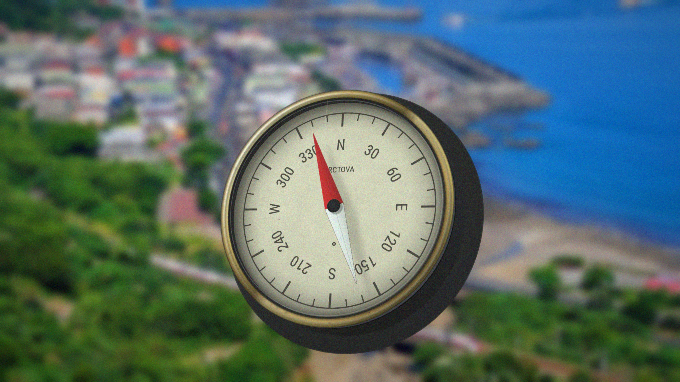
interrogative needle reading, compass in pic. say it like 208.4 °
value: 340 °
